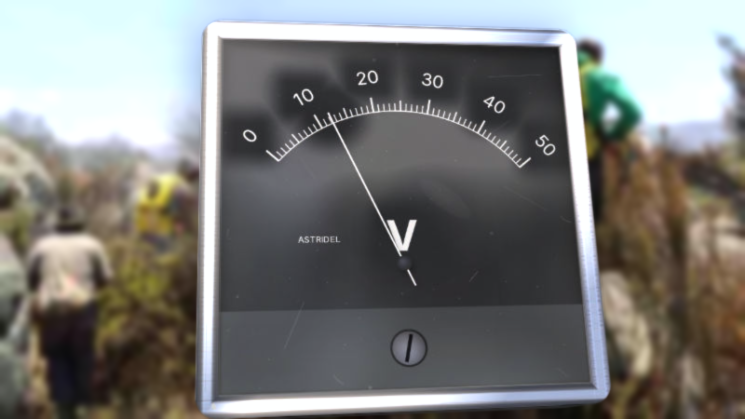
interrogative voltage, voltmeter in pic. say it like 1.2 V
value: 12 V
